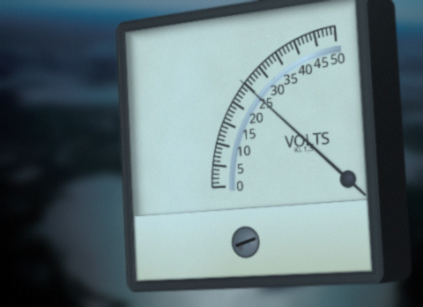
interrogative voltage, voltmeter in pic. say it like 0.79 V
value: 25 V
